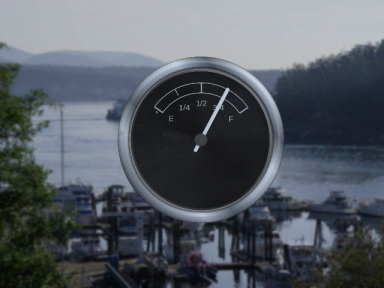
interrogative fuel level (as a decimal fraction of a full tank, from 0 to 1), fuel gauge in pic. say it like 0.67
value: 0.75
